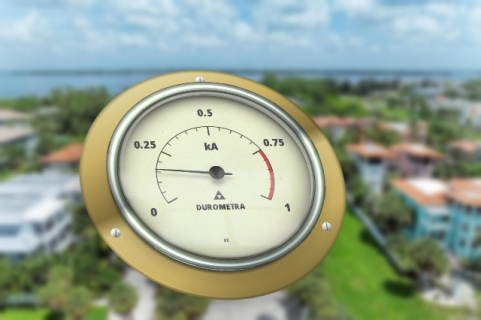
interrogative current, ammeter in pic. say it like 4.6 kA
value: 0.15 kA
